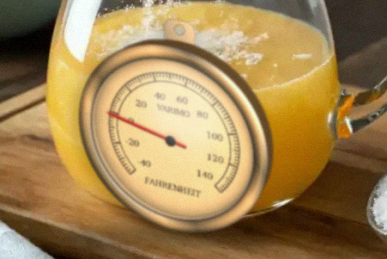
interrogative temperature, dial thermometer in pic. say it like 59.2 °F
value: 0 °F
